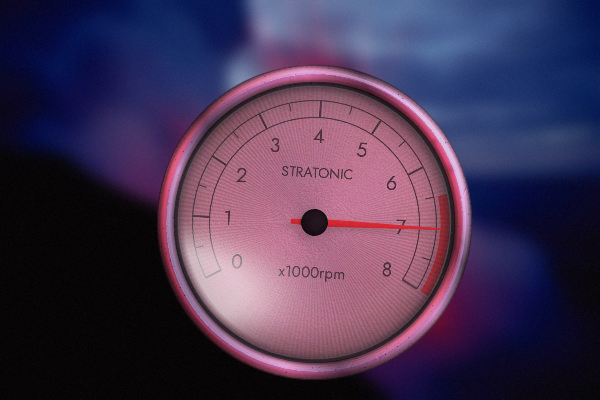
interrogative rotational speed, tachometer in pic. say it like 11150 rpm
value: 7000 rpm
